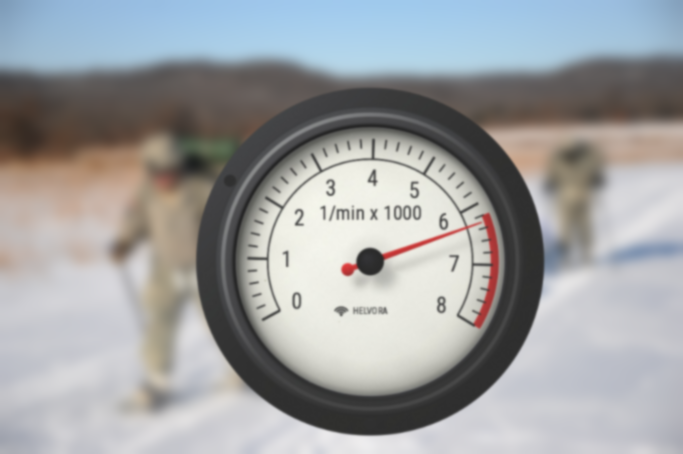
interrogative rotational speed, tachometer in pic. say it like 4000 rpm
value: 6300 rpm
